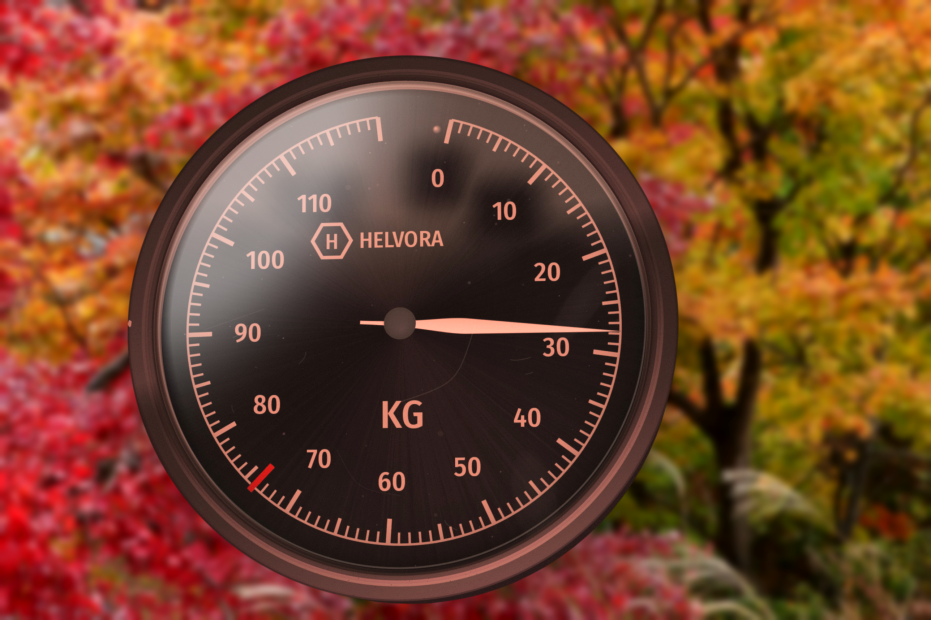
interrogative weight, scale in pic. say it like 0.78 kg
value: 28 kg
